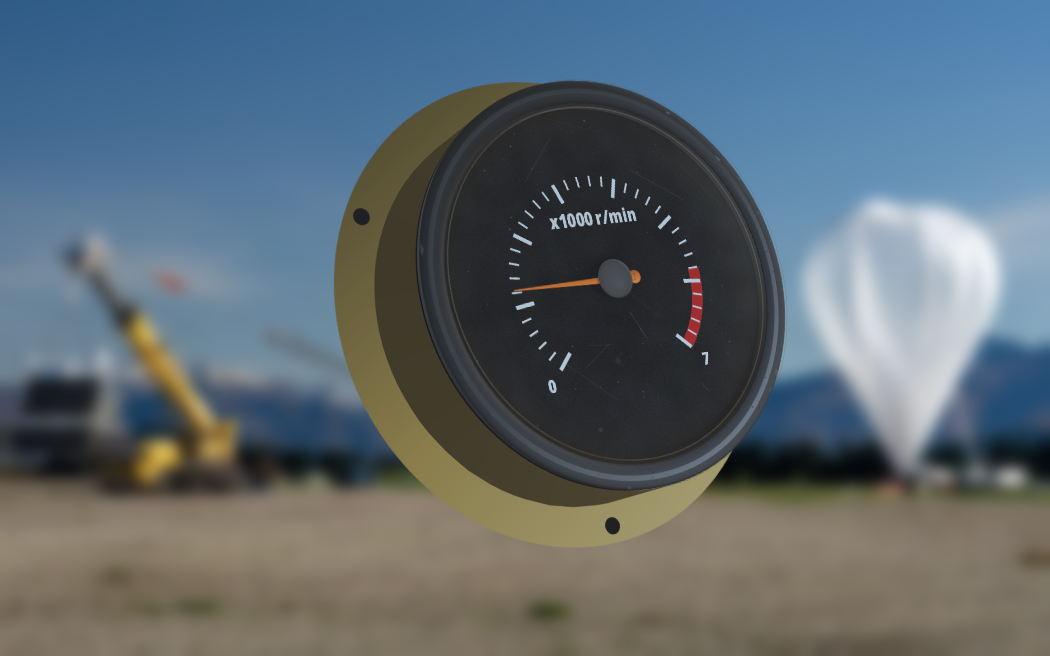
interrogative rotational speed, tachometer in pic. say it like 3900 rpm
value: 1200 rpm
